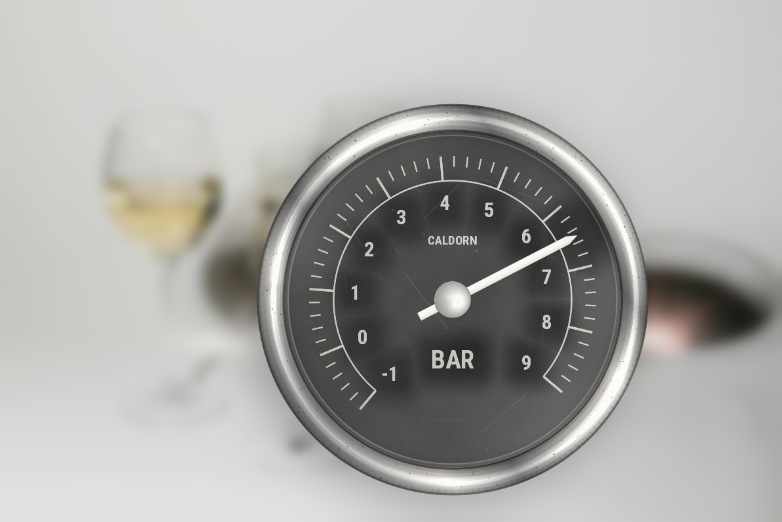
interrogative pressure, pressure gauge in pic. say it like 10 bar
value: 6.5 bar
